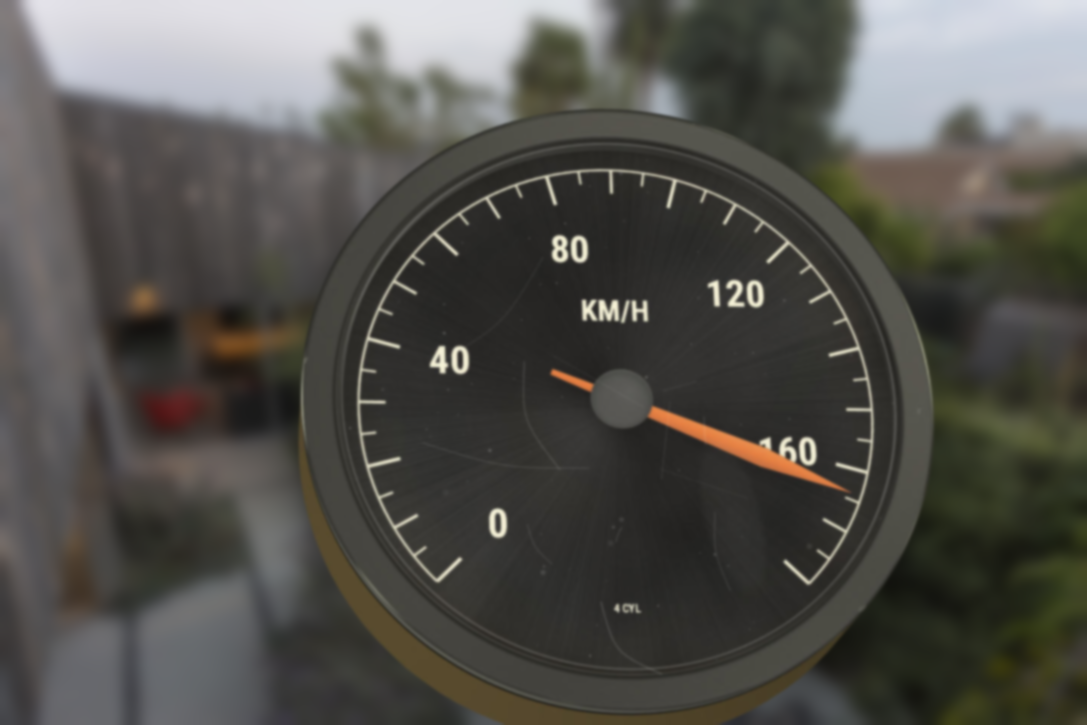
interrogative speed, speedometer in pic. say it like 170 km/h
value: 165 km/h
